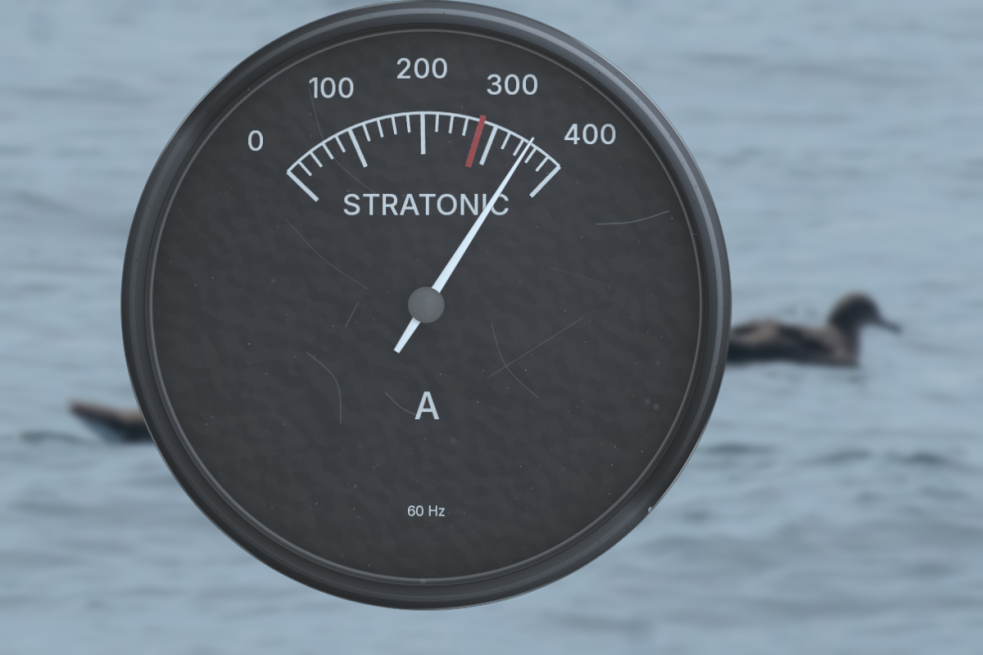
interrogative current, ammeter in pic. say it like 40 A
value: 350 A
